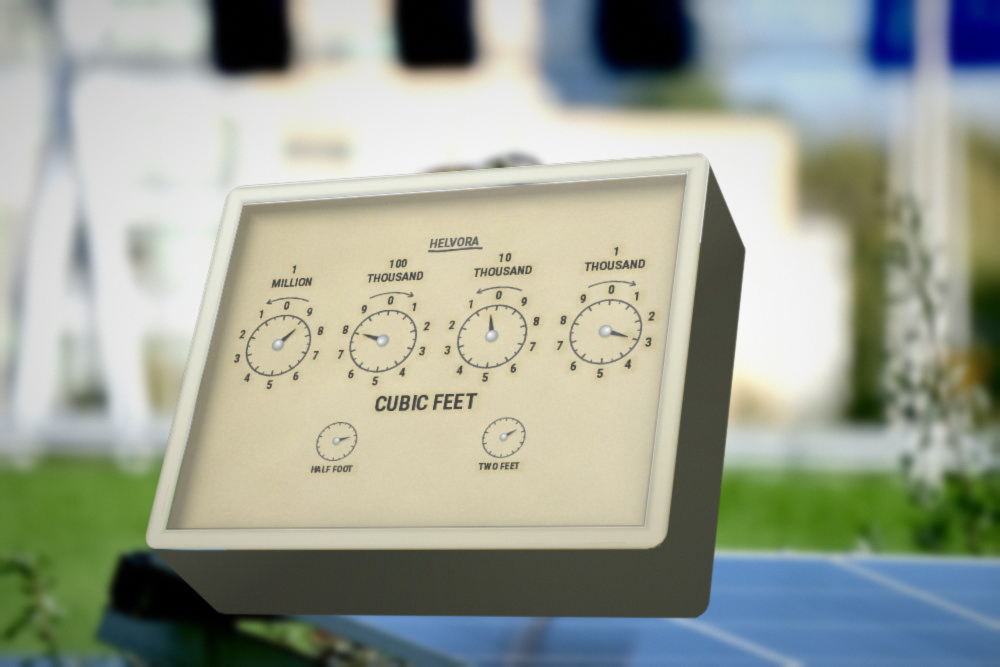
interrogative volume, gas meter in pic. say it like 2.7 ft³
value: 880300 ft³
